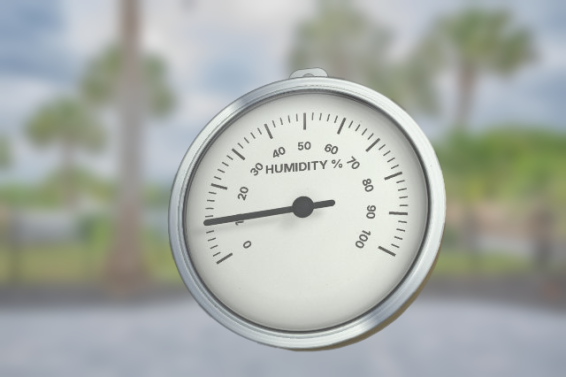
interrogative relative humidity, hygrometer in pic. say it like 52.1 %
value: 10 %
